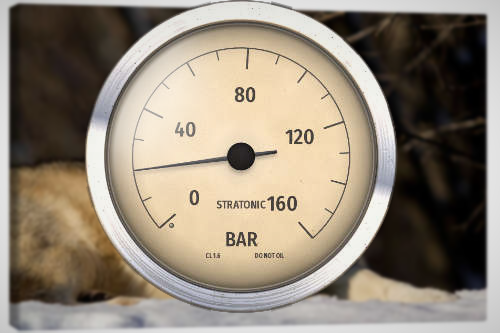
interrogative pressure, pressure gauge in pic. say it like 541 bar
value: 20 bar
